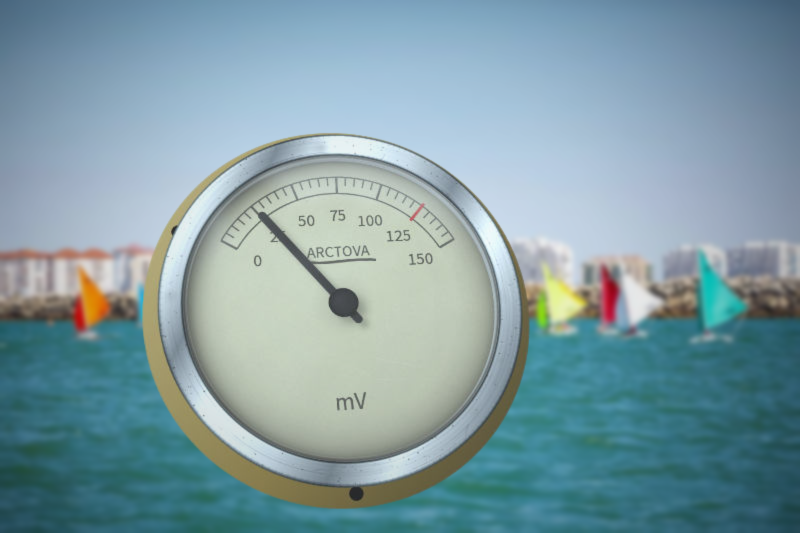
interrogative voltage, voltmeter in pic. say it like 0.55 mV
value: 25 mV
